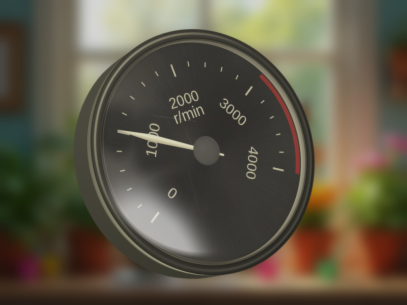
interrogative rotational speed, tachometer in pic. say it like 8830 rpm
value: 1000 rpm
